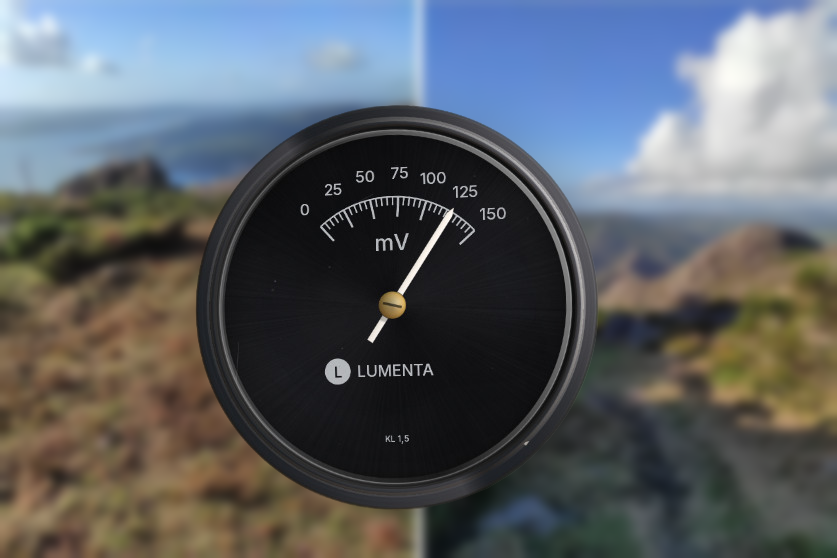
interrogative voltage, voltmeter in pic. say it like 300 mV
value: 125 mV
